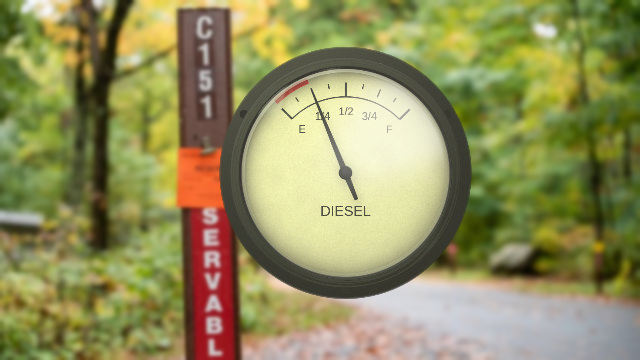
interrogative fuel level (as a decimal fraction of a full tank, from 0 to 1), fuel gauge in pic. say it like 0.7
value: 0.25
